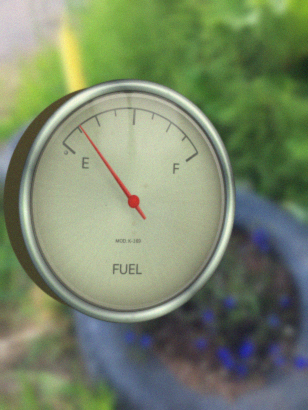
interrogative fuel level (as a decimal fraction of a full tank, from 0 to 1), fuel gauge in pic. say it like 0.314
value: 0.125
